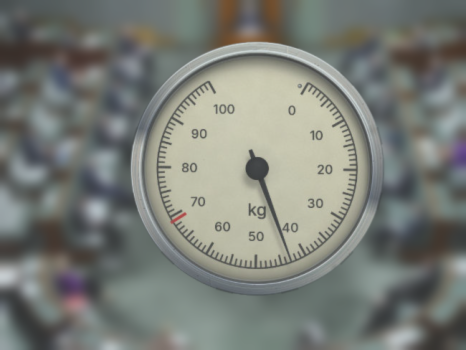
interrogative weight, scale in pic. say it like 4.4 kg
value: 43 kg
